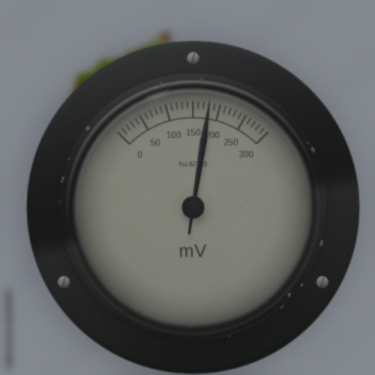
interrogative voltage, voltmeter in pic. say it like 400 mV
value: 180 mV
